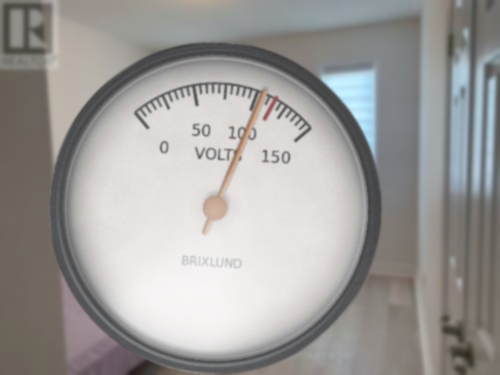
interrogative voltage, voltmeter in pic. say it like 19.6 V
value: 105 V
